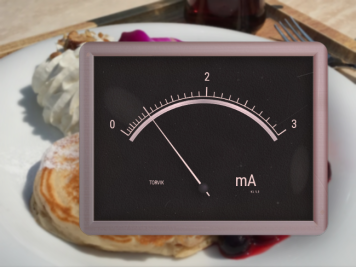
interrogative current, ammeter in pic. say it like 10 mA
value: 1 mA
